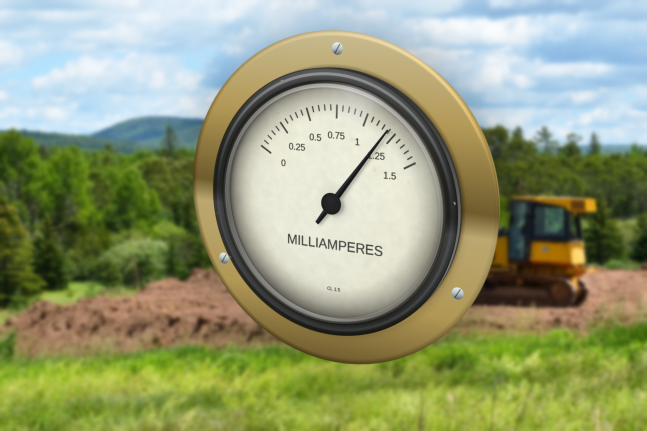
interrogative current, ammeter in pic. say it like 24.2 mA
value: 1.2 mA
